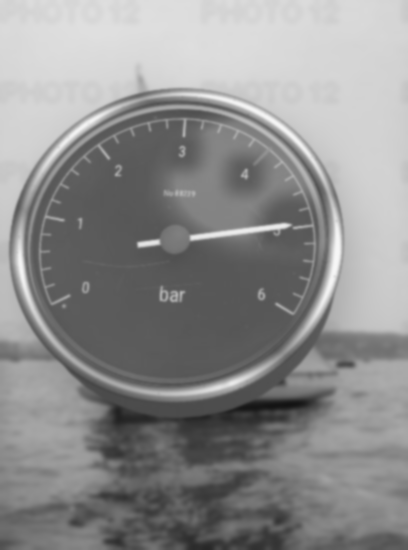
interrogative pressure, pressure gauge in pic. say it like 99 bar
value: 5 bar
